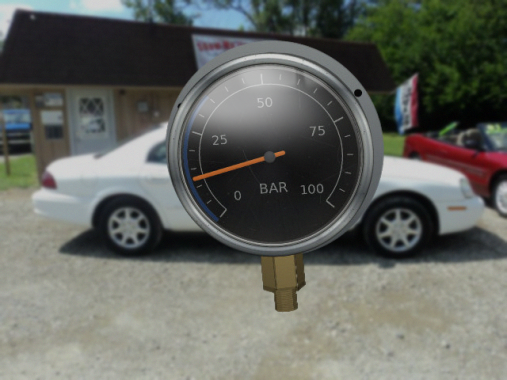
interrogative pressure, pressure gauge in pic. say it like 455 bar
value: 12.5 bar
